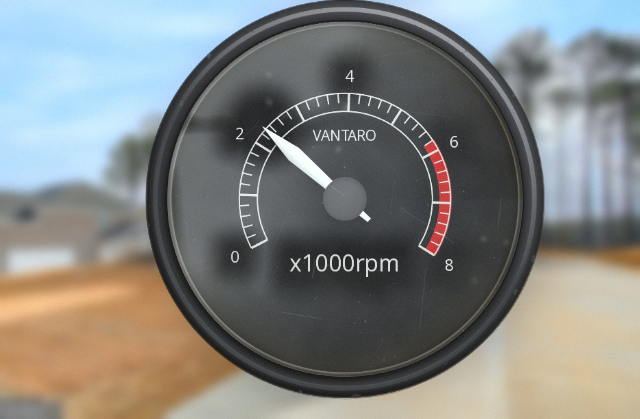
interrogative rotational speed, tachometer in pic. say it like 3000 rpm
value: 2300 rpm
